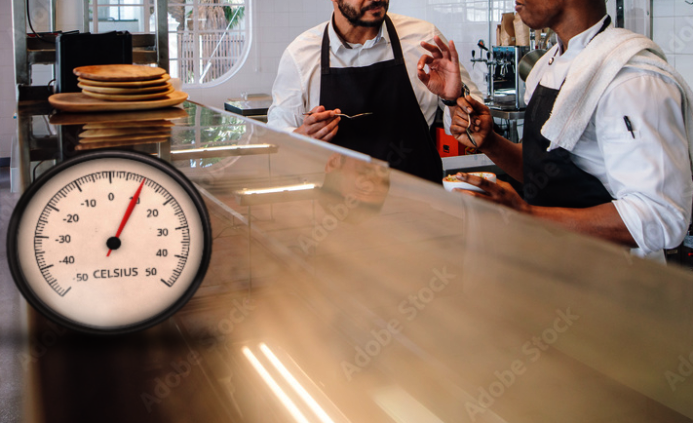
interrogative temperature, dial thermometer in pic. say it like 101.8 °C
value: 10 °C
